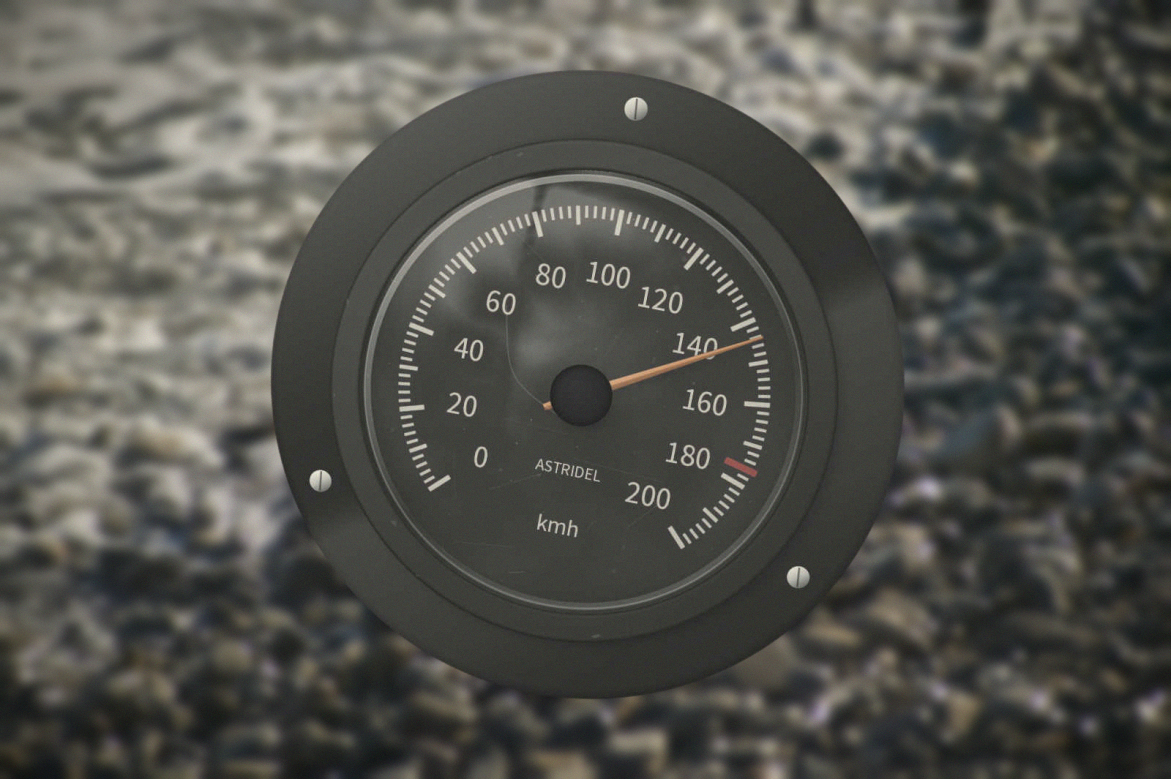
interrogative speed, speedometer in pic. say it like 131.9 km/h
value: 144 km/h
